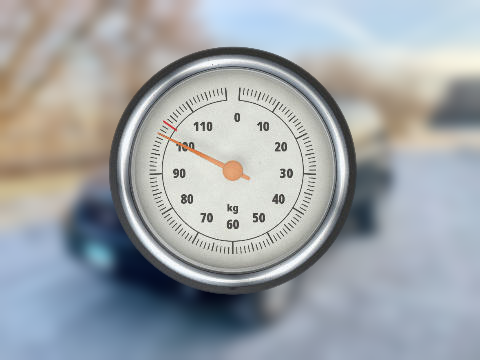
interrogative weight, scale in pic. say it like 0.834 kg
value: 100 kg
